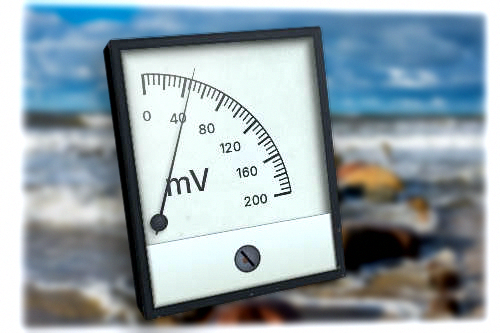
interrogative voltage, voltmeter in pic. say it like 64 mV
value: 45 mV
